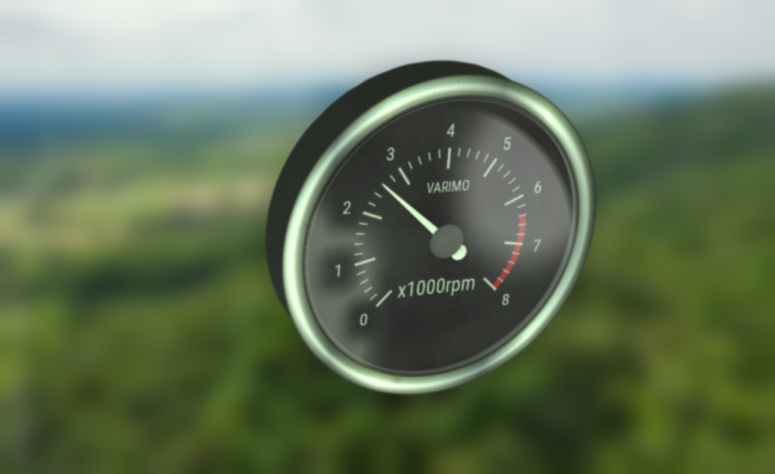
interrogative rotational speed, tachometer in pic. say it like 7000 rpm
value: 2600 rpm
